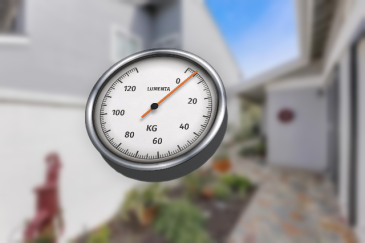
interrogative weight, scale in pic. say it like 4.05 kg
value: 5 kg
